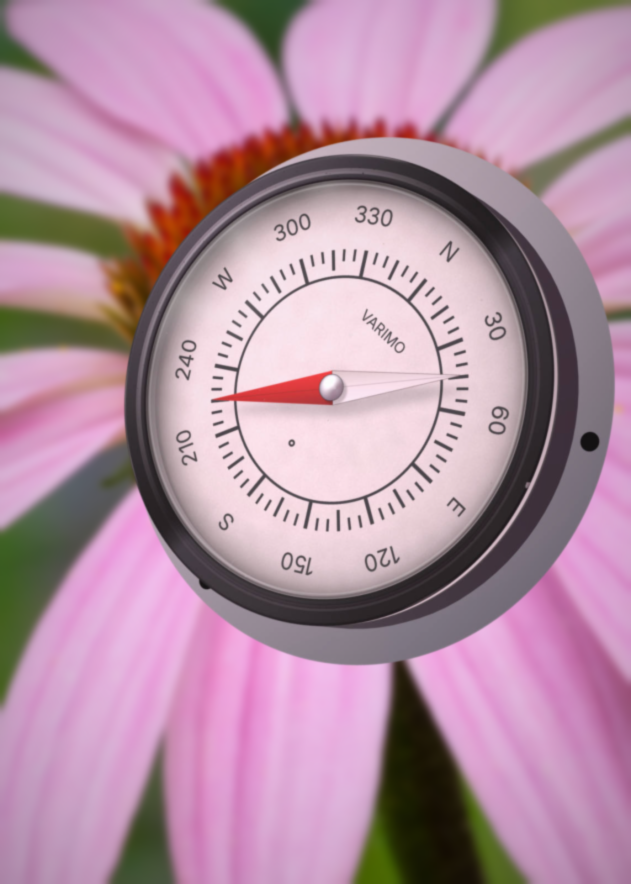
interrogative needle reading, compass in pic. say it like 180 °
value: 225 °
